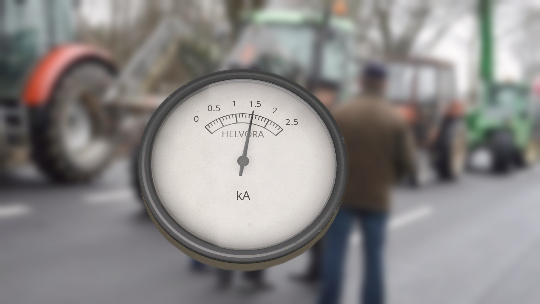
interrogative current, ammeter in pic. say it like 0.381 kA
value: 1.5 kA
